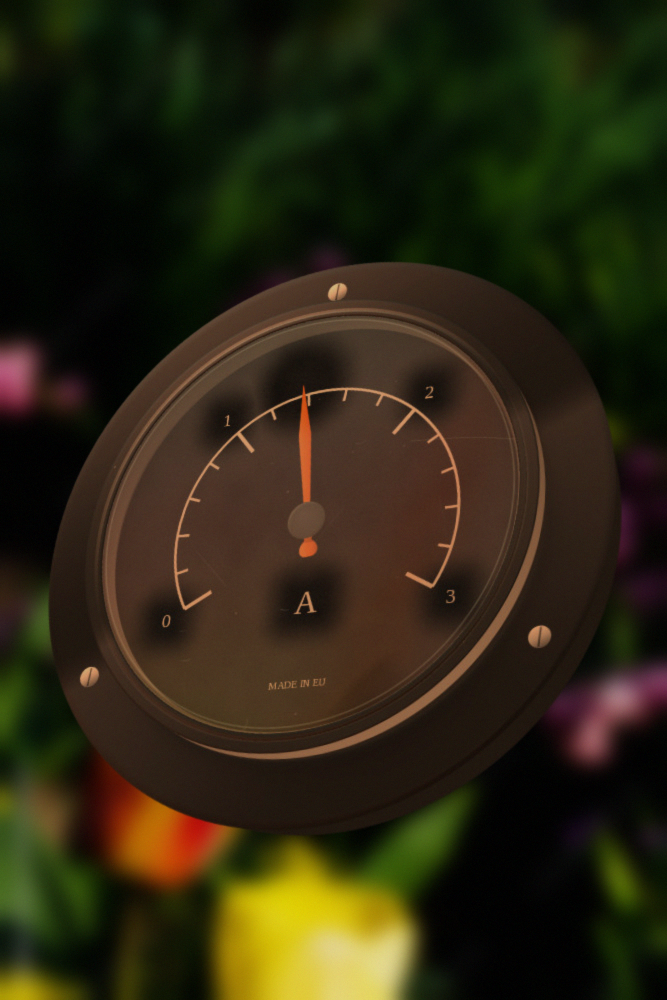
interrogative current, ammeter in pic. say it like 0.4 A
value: 1.4 A
